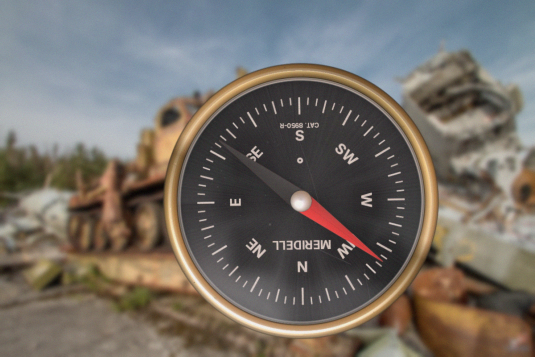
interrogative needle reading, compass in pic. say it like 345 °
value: 307.5 °
